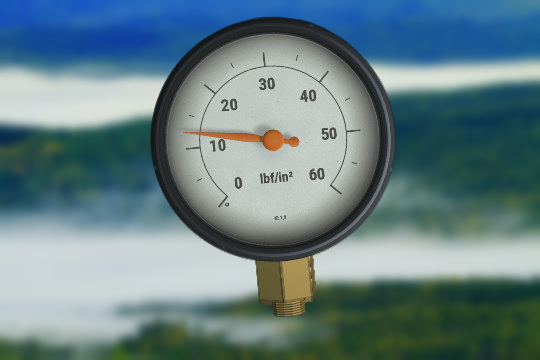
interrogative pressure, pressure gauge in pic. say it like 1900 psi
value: 12.5 psi
